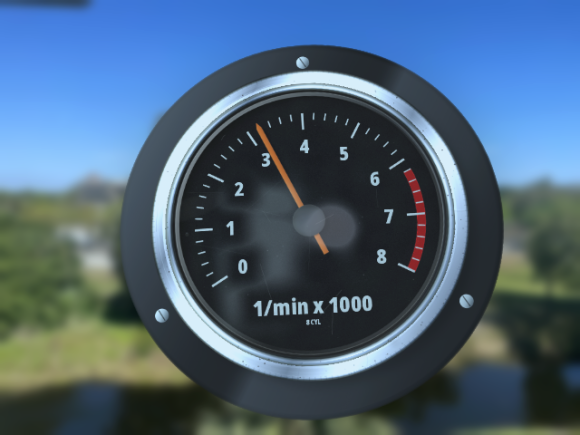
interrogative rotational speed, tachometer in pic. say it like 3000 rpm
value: 3200 rpm
